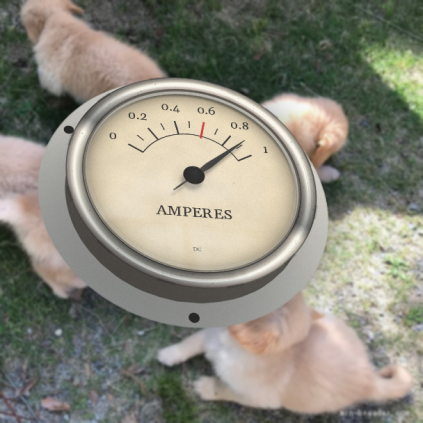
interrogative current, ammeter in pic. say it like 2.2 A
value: 0.9 A
